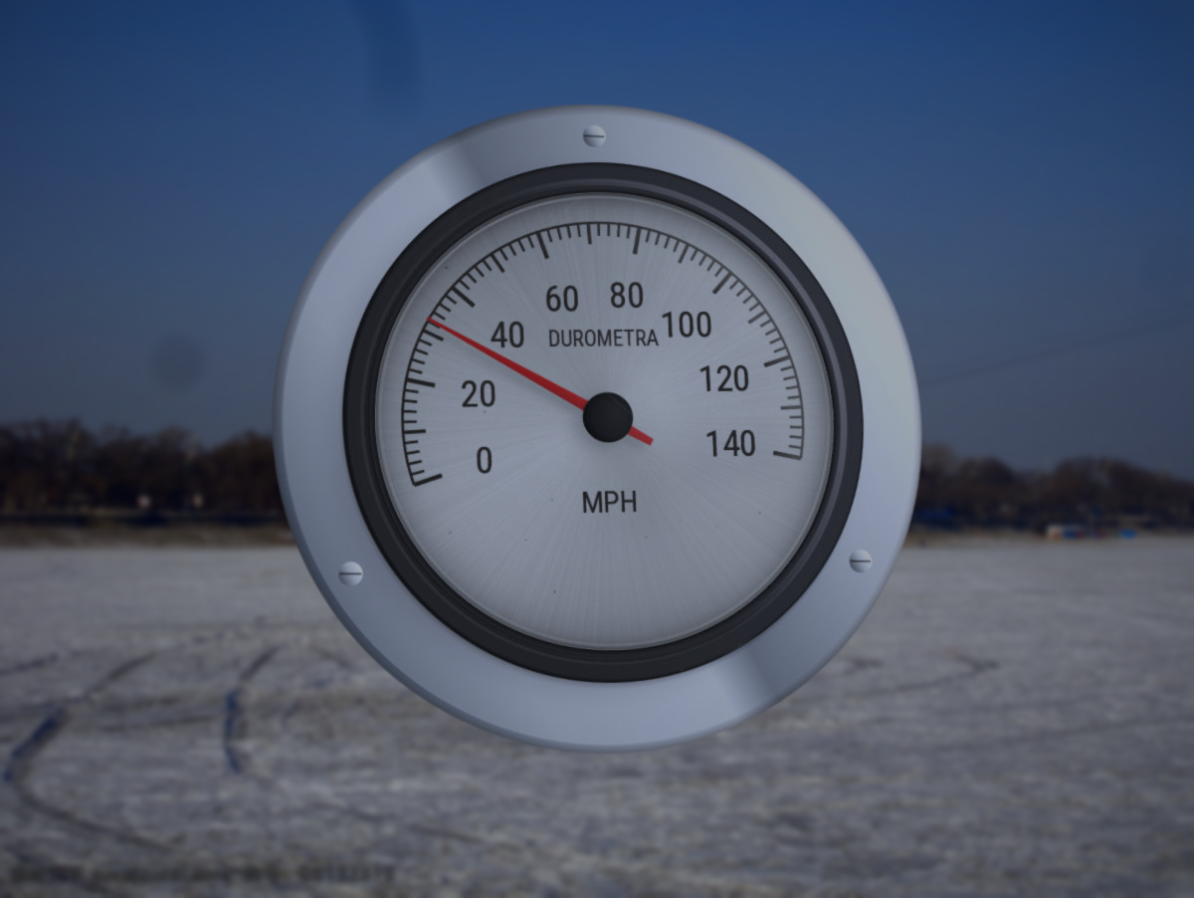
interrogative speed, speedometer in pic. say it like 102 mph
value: 32 mph
